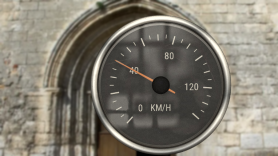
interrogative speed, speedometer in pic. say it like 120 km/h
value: 40 km/h
